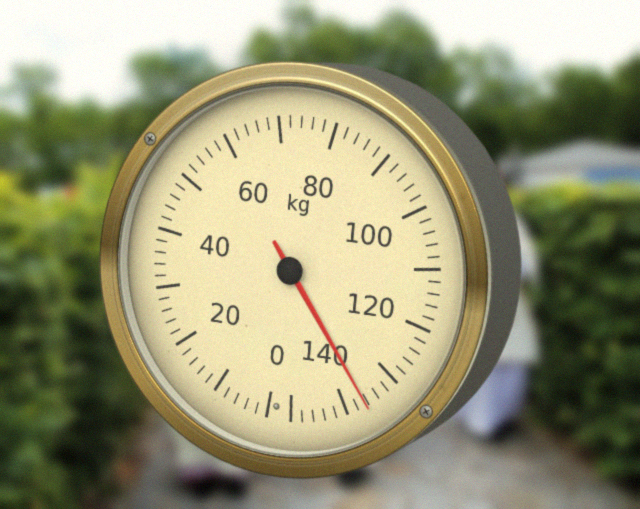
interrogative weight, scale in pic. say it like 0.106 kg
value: 136 kg
